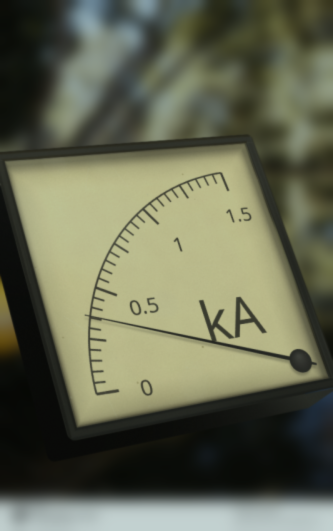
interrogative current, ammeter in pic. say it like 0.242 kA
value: 0.35 kA
